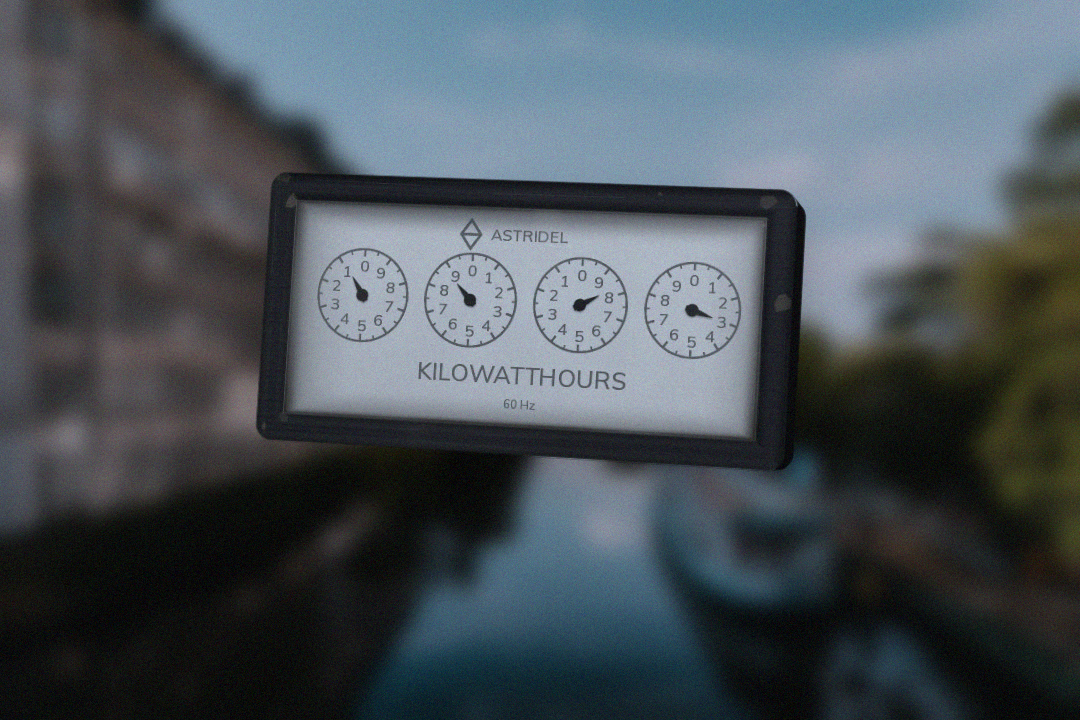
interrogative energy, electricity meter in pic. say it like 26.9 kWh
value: 883 kWh
